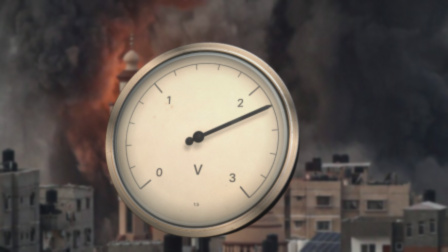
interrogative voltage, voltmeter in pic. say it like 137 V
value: 2.2 V
